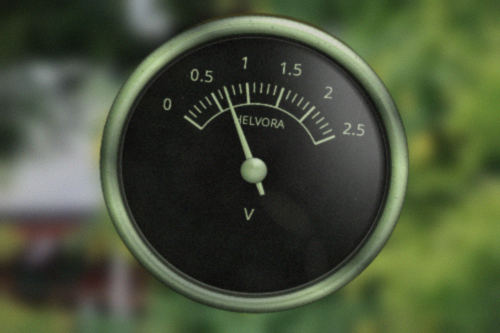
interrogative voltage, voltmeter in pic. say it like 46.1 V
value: 0.7 V
